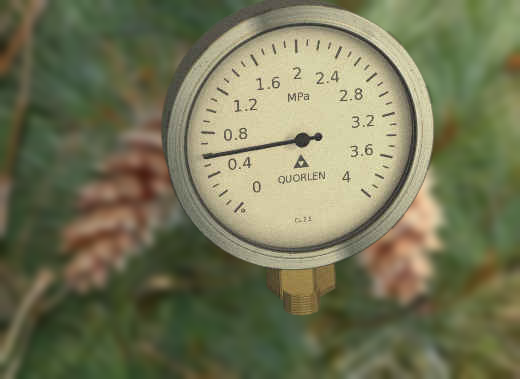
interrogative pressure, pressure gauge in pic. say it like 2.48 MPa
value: 0.6 MPa
